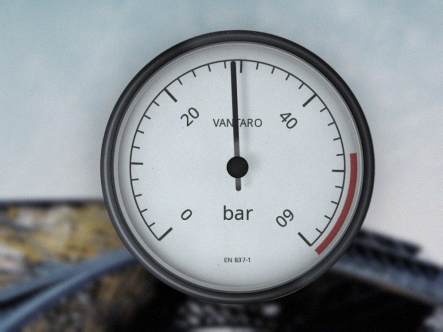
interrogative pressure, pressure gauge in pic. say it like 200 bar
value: 29 bar
